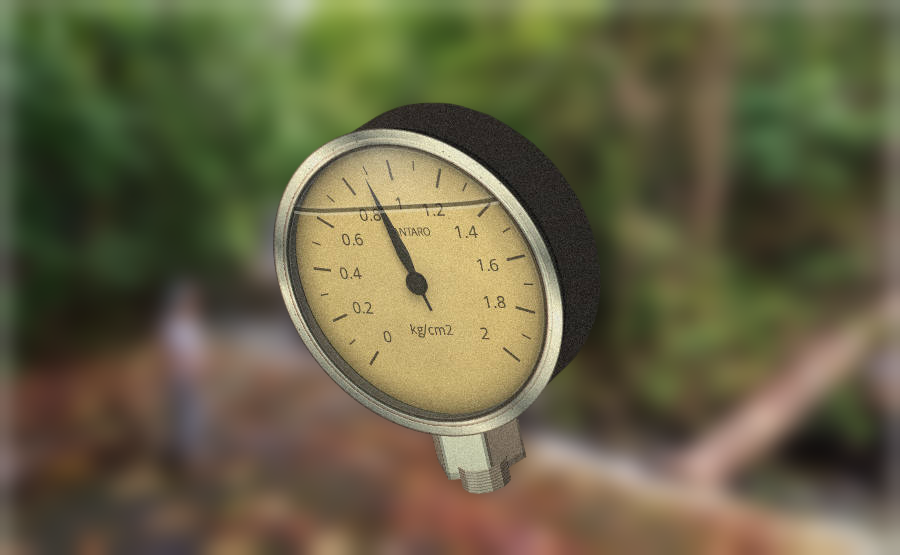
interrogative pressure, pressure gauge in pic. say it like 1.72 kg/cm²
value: 0.9 kg/cm²
